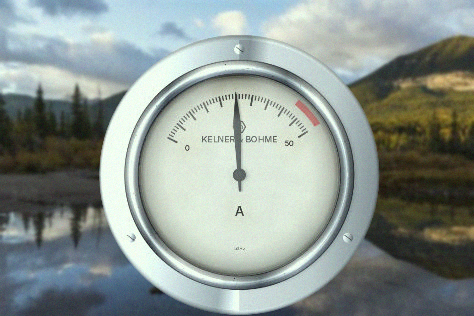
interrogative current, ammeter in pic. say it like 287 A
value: 25 A
